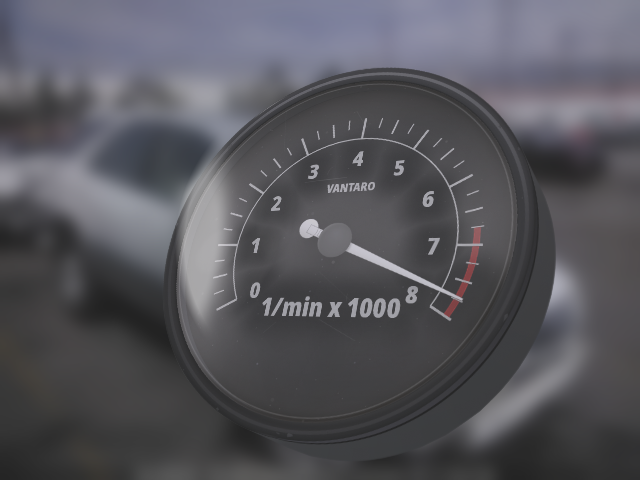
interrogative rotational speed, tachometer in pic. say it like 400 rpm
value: 7750 rpm
